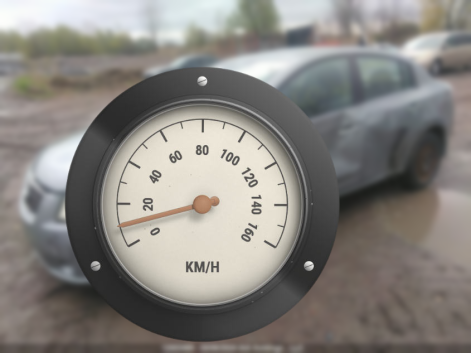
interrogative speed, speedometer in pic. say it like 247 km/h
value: 10 km/h
